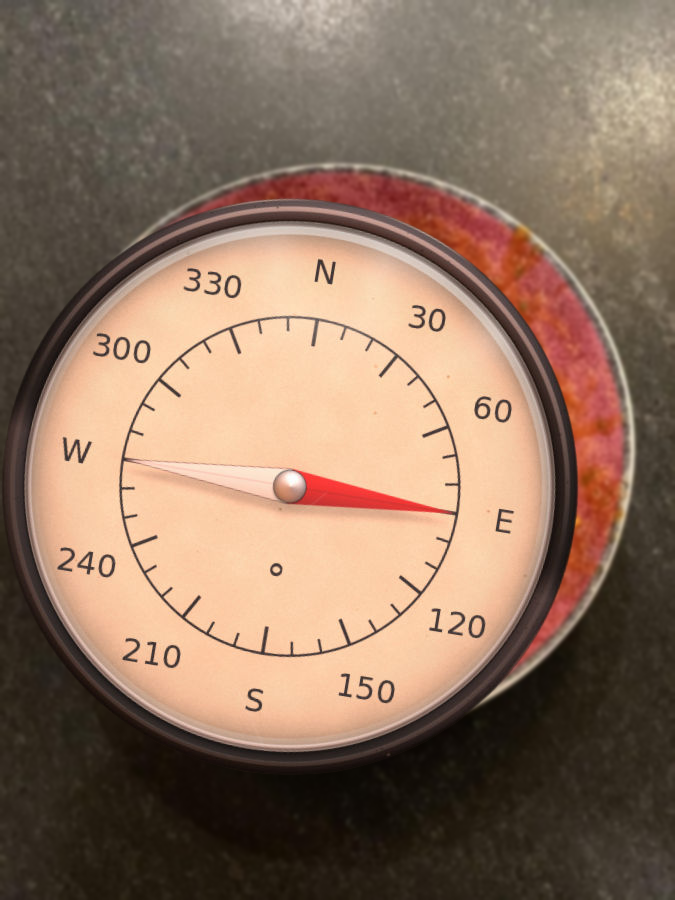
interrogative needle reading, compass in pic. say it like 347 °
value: 90 °
